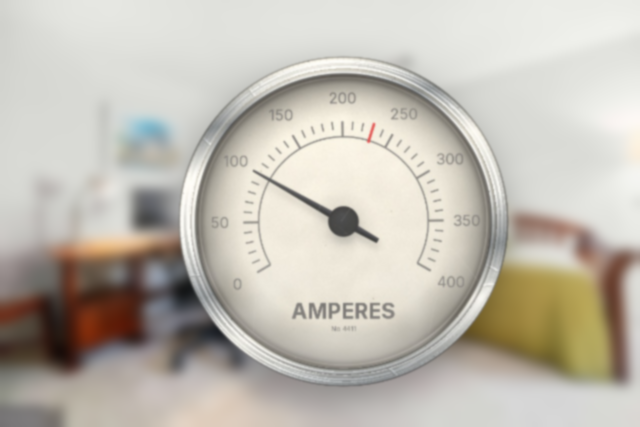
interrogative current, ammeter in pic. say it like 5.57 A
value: 100 A
